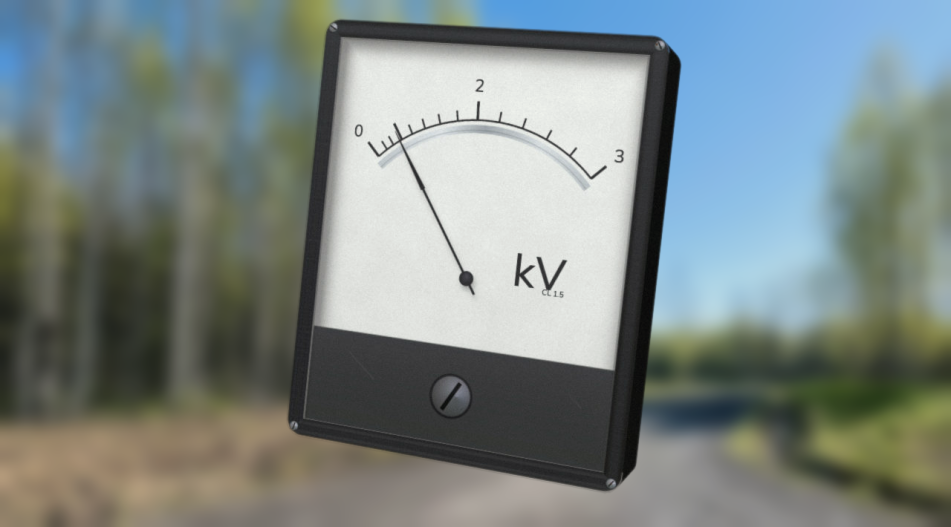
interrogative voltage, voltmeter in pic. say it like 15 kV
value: 1 kV
